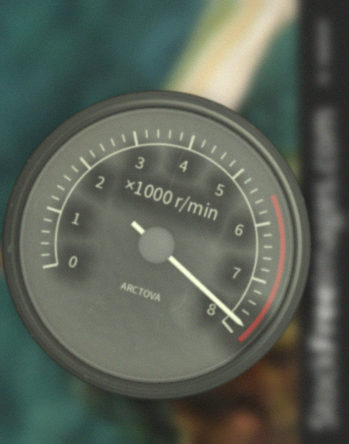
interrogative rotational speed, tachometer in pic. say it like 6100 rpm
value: 7800 rpm
